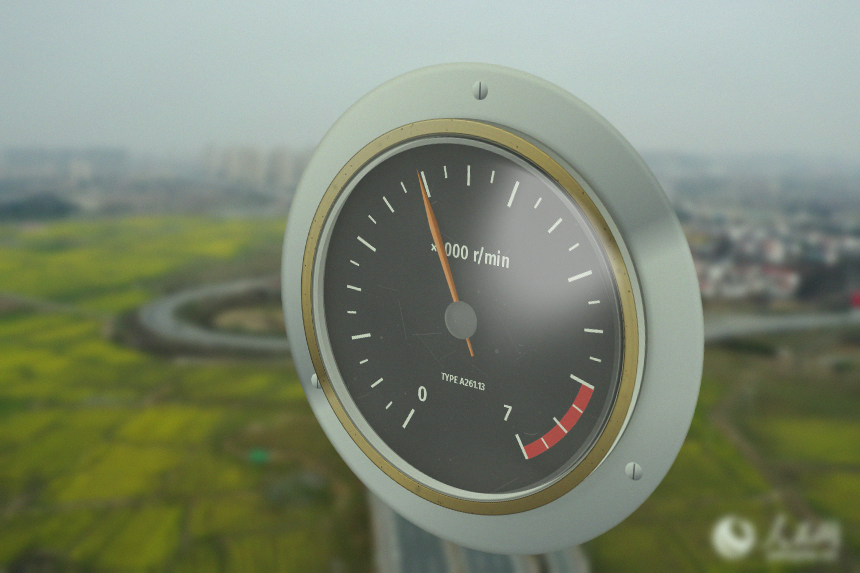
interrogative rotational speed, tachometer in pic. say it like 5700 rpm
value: 3000 rpm
